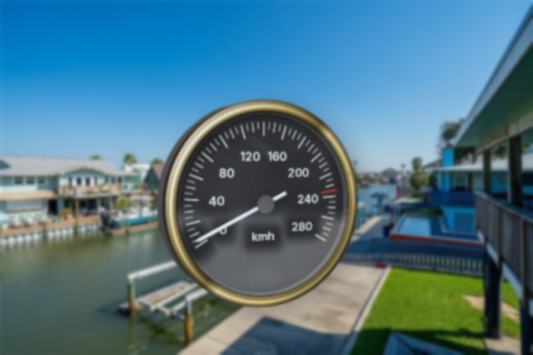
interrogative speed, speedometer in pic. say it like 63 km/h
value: 5 km/h
